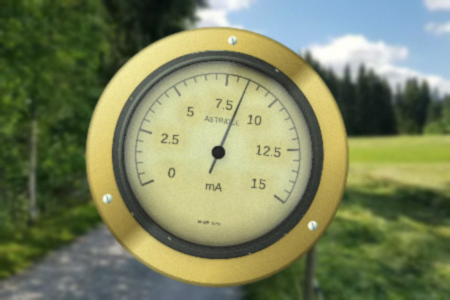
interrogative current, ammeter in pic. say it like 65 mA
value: 8.5 mA
